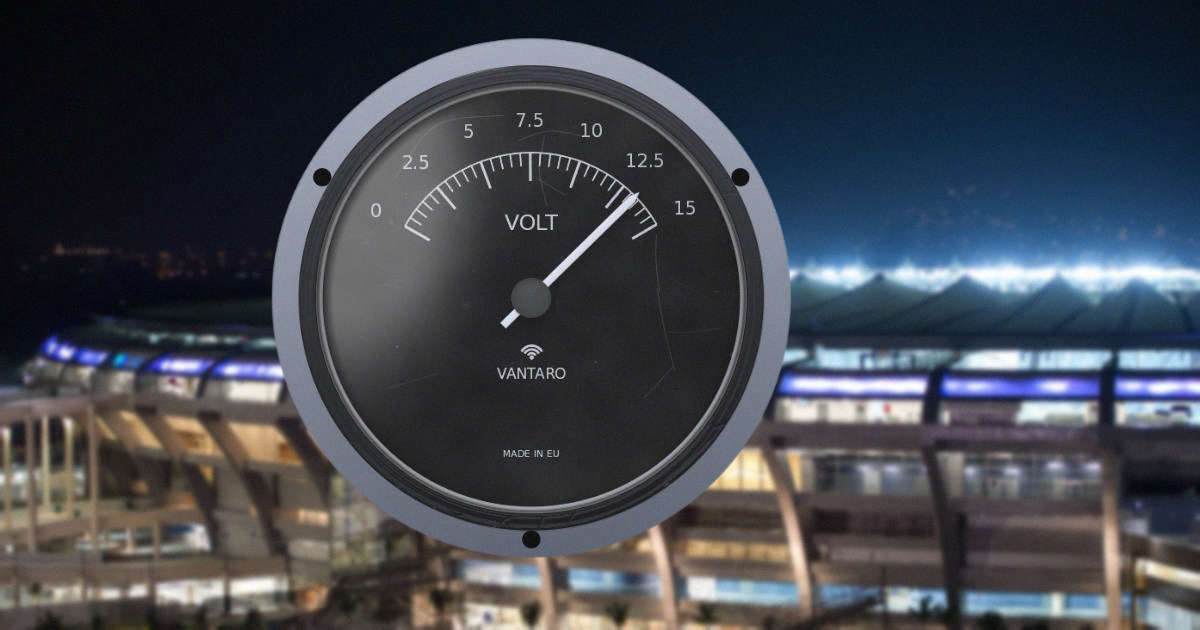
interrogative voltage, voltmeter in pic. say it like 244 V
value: 13.25 V
